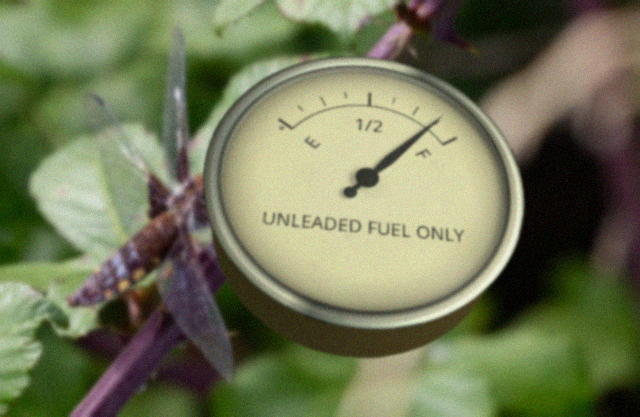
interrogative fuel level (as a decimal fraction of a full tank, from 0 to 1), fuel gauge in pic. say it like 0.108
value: 0.875
